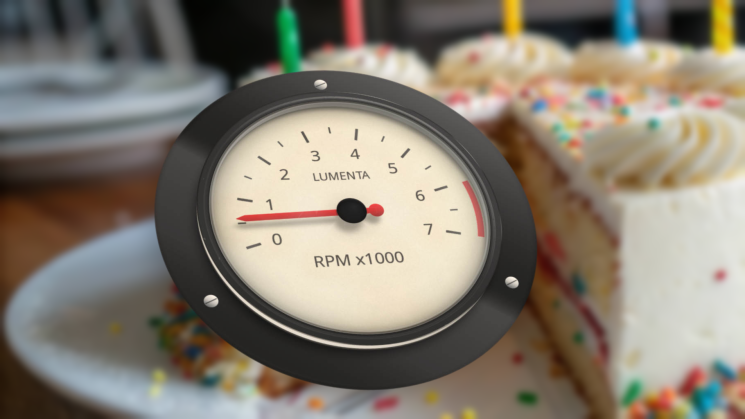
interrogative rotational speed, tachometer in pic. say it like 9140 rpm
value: 500 rpm
